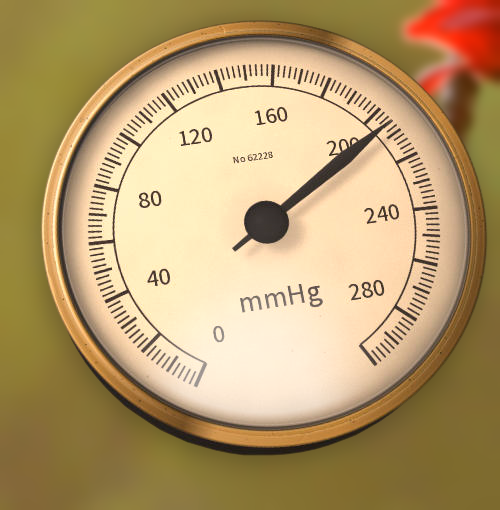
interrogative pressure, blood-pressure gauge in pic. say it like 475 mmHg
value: 206 mmHg
